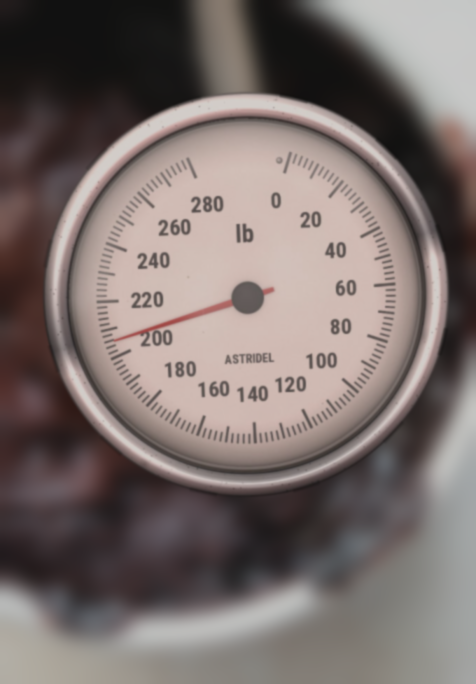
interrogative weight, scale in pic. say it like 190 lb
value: 206 lb
